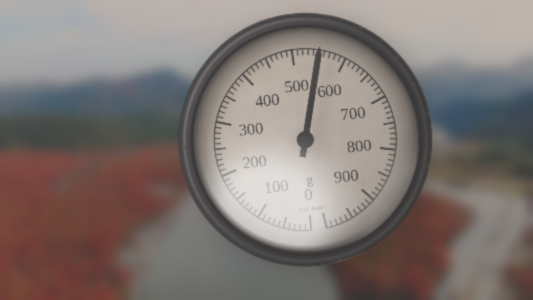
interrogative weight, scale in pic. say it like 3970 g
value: 550 g
